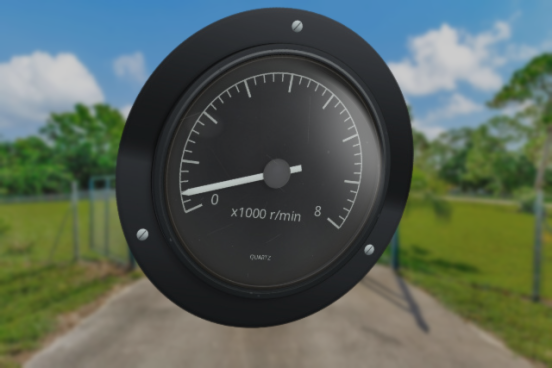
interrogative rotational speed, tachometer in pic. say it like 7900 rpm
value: 400 rpm
